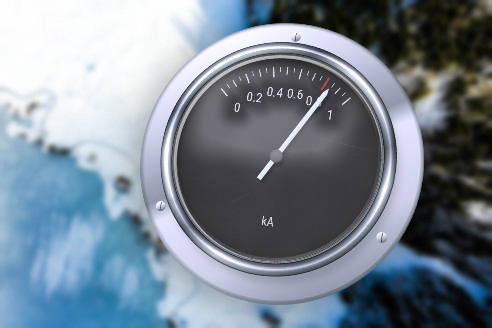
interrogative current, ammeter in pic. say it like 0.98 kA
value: 0.85 kA
